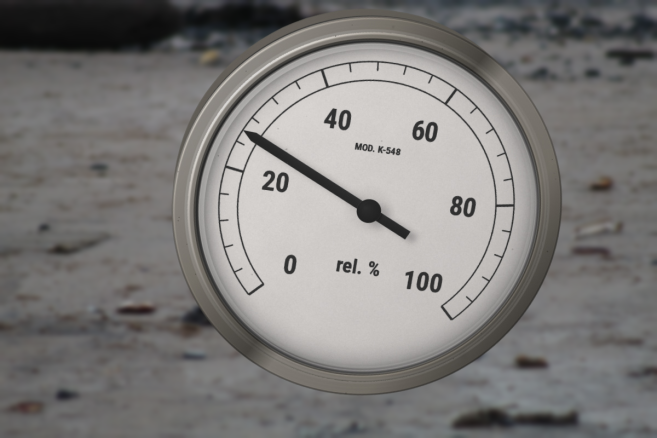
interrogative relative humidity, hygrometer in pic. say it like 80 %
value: 26 %
